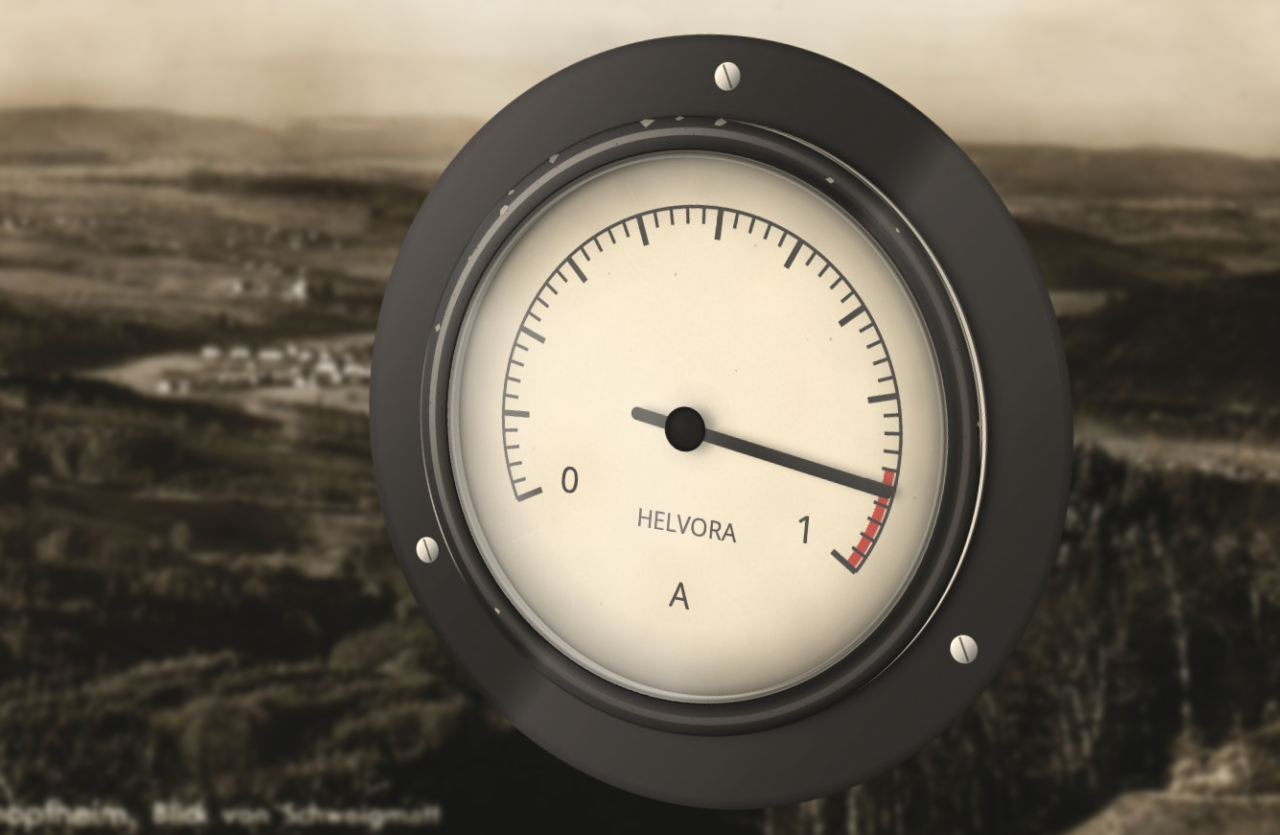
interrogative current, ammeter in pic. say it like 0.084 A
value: 0.9 A
